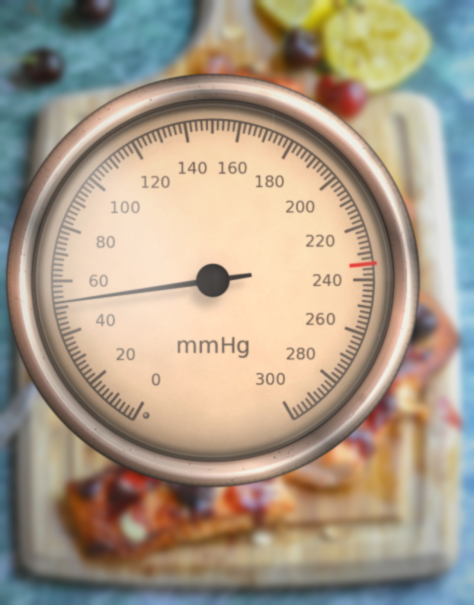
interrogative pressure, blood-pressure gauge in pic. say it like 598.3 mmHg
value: 52 mmHg
